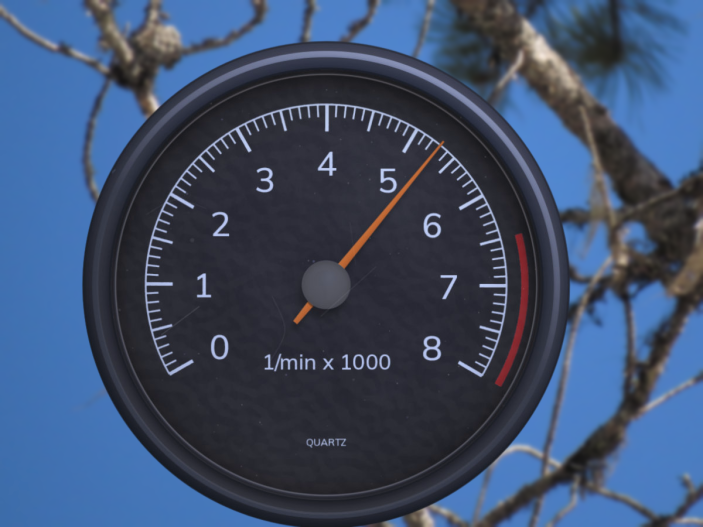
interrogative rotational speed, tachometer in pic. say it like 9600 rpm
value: 5300 rpm
